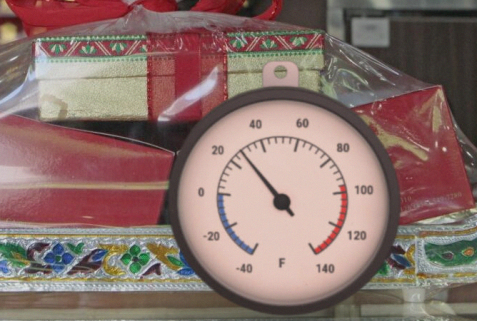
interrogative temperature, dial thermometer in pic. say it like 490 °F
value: 28 °F
